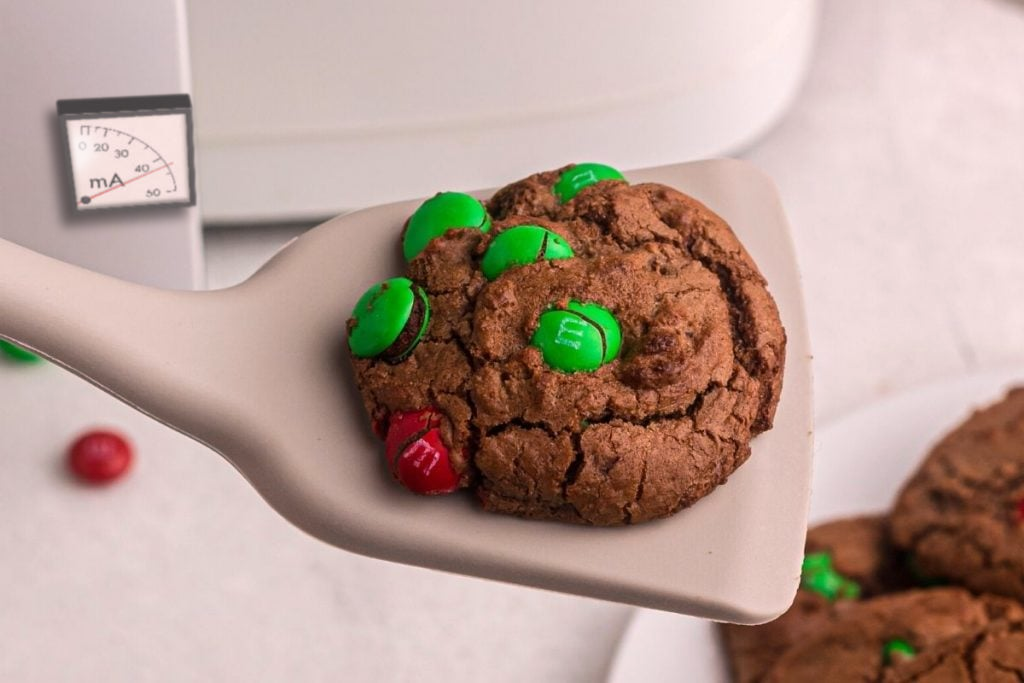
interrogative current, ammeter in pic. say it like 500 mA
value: 42.5 mA
